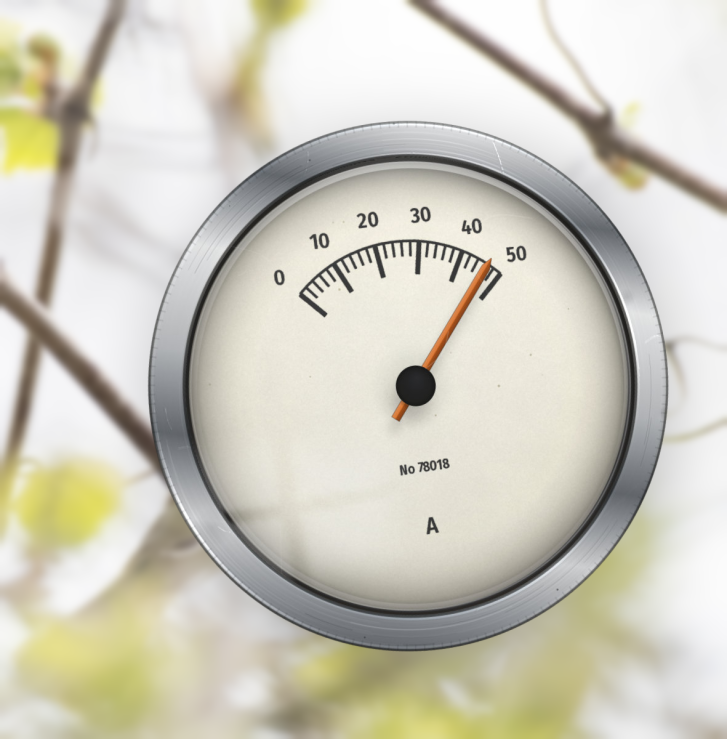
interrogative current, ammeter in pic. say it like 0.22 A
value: 46 A
